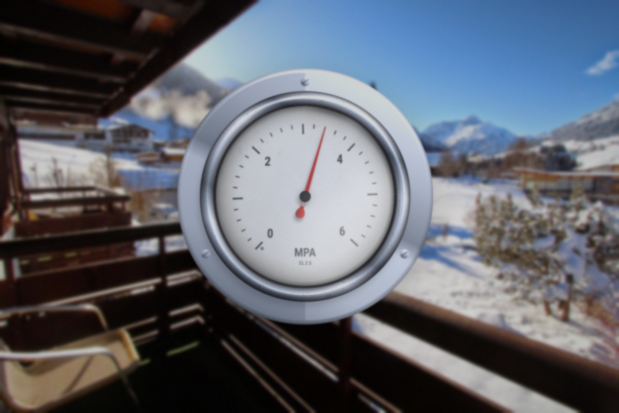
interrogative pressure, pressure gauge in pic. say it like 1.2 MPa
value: 3.4 MPa
